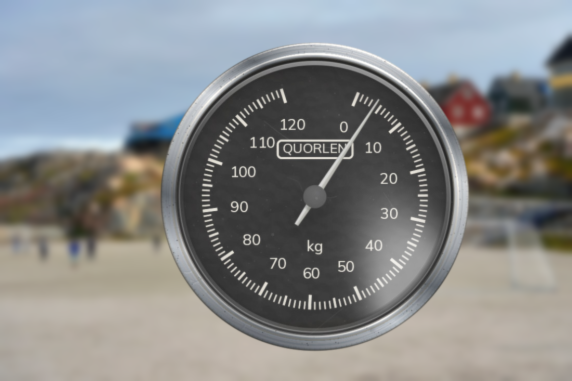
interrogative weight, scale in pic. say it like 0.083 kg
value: 4 kg
